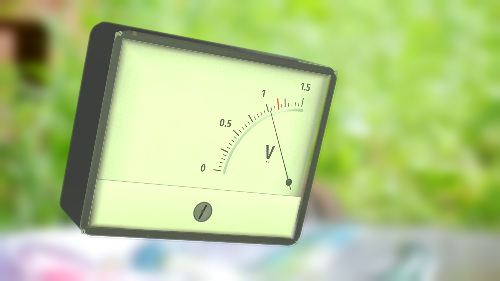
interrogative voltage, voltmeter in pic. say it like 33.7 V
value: 1 V
